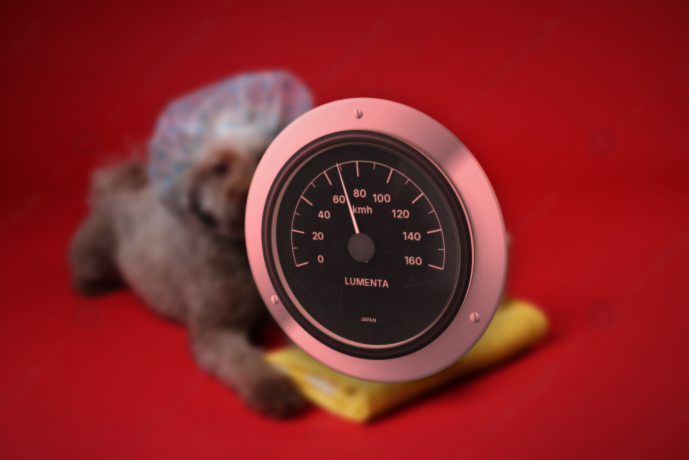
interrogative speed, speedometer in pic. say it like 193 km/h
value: 70 km/h
